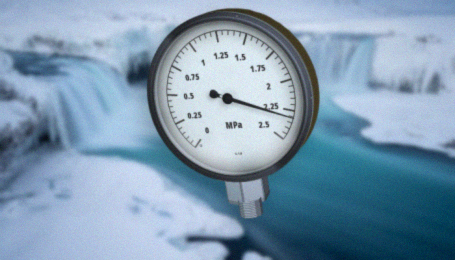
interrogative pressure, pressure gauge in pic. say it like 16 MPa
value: 2.3 MPa
